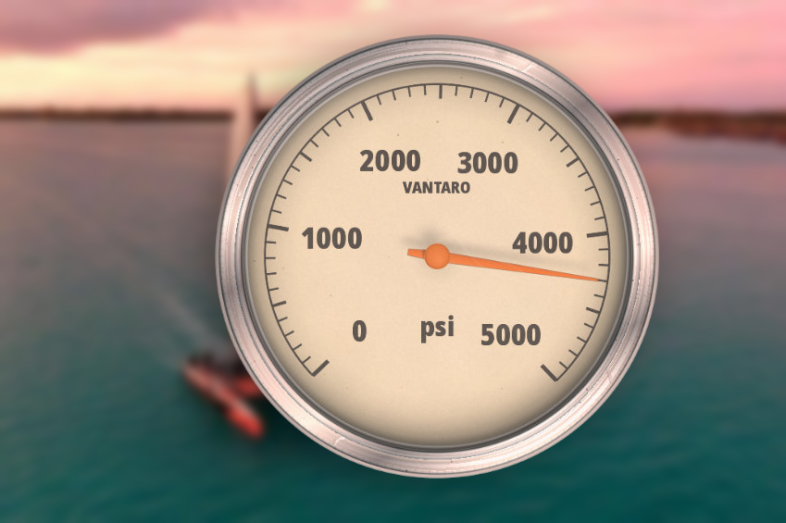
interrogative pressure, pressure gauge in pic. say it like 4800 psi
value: 4300 psi
